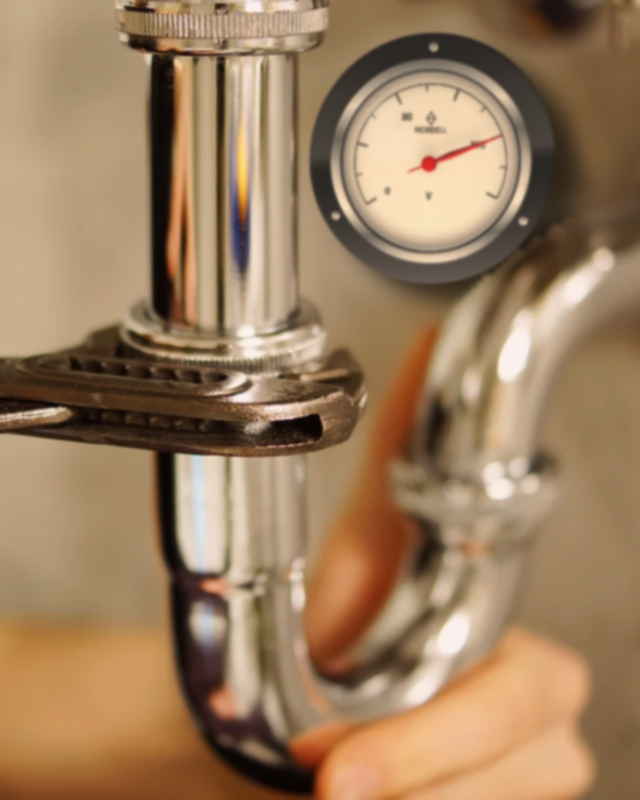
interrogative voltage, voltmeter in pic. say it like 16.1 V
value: 160 V
